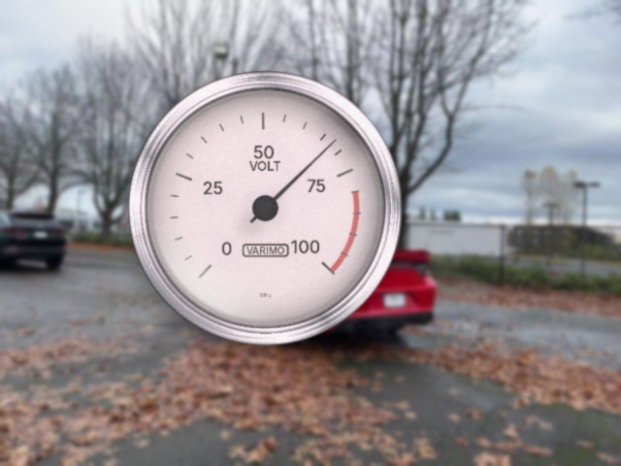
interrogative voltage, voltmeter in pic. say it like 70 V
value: 67.5 V
